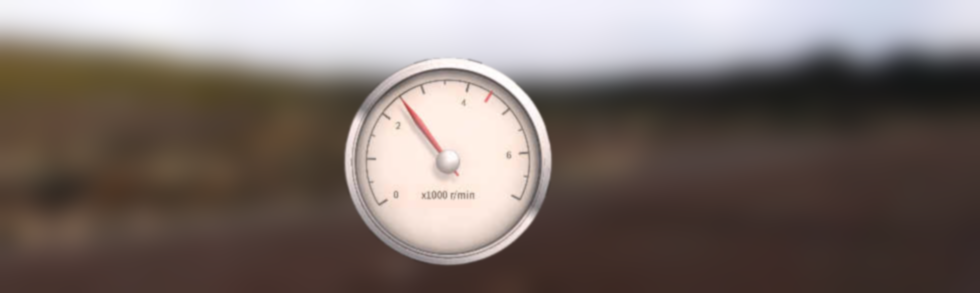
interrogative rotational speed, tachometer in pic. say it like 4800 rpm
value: 2500 rpm
